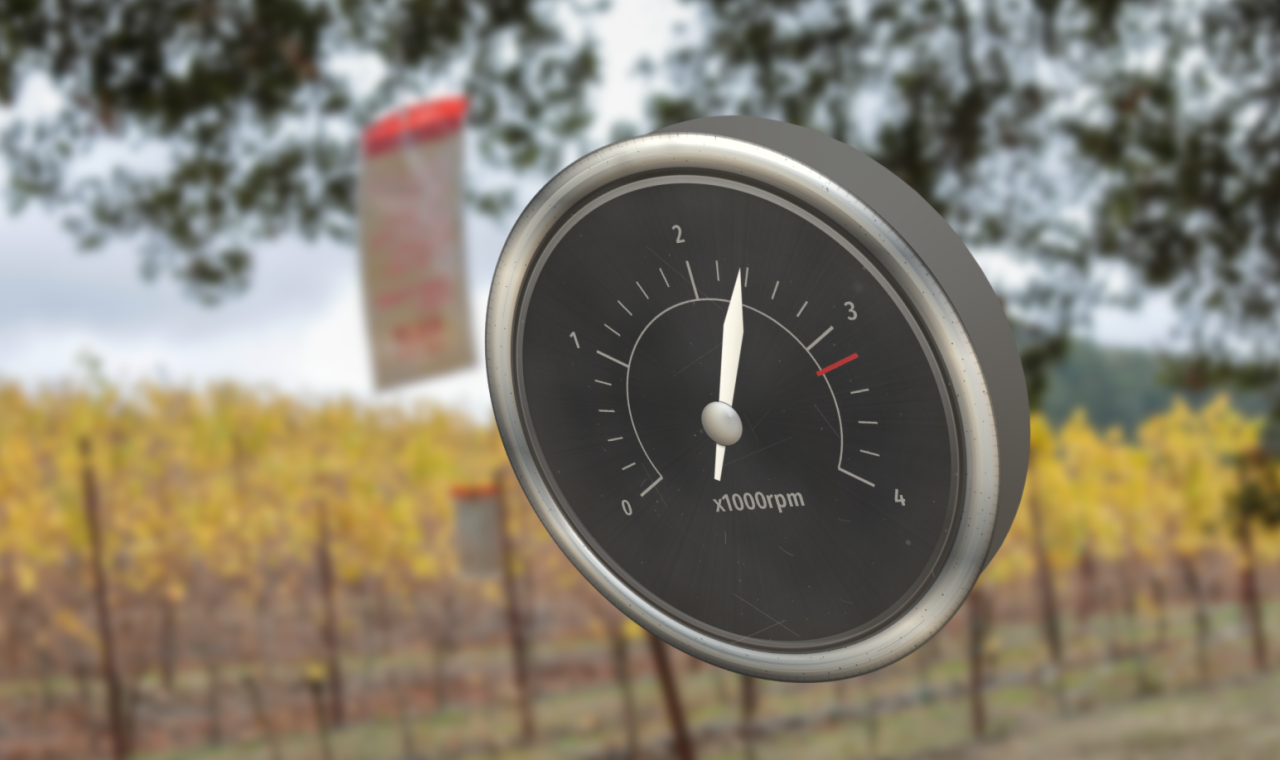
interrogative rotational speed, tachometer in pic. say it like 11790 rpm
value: 2400 rpm
